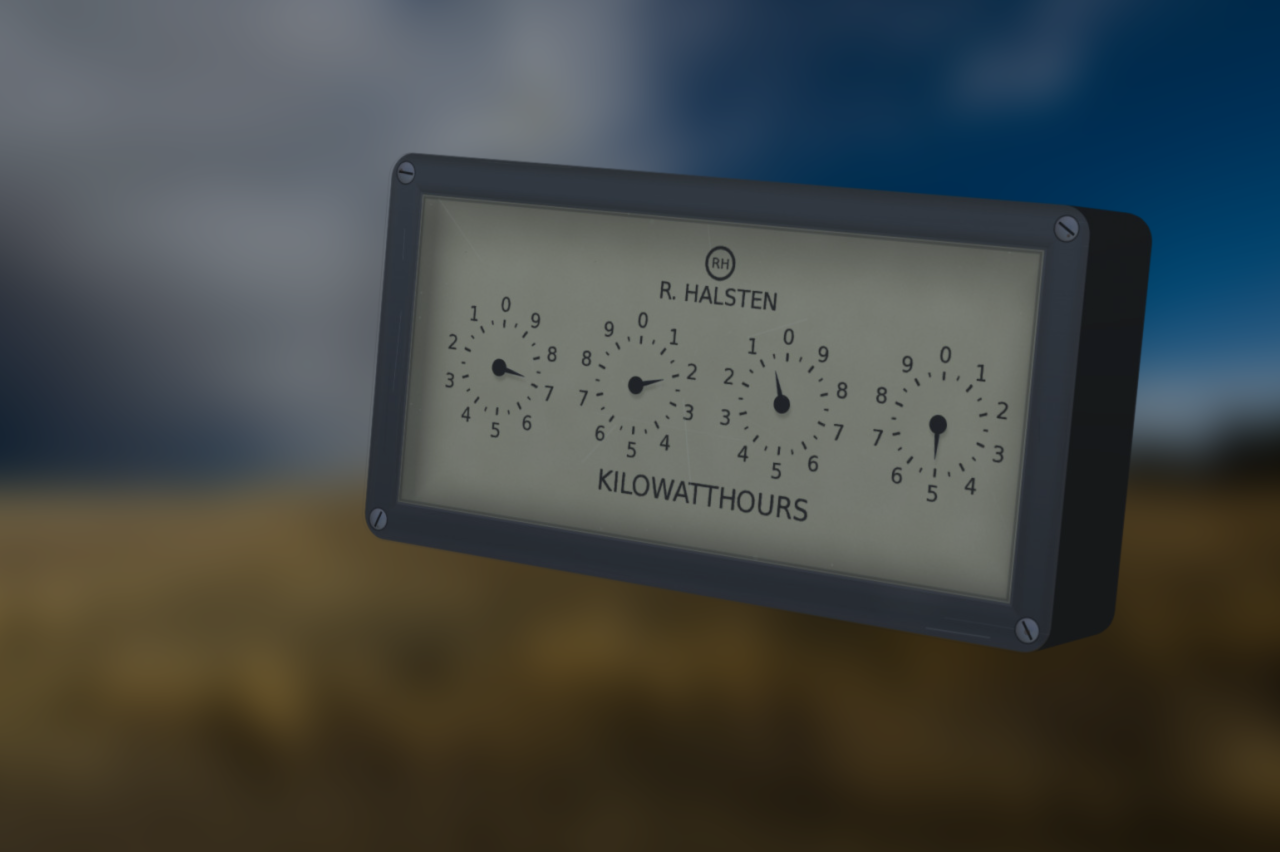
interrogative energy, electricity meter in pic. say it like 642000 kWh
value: 7205 kWh
